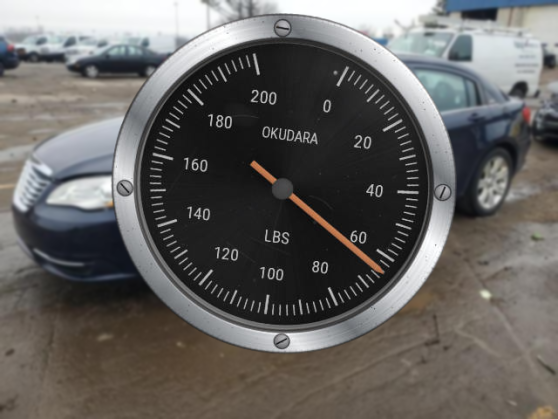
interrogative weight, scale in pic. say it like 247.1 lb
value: 64 lb
